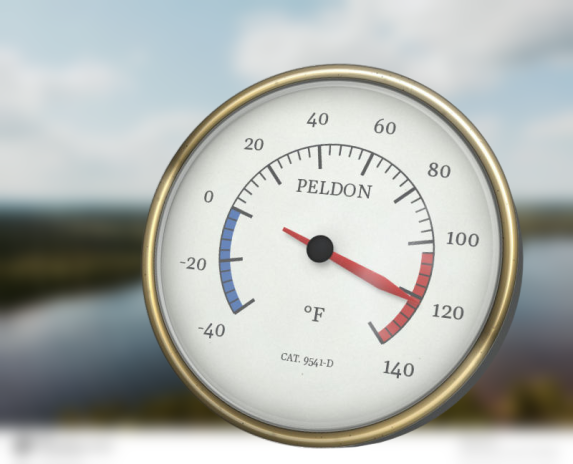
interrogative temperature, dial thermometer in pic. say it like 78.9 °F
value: 122 °F
